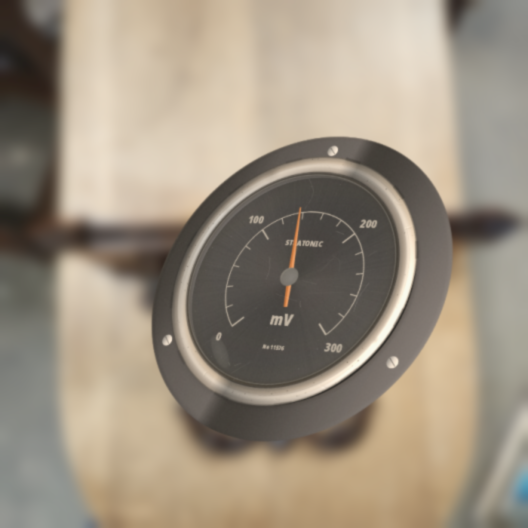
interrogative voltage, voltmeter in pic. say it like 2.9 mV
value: 140 mV
